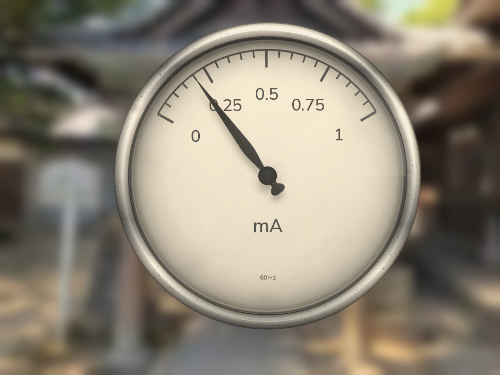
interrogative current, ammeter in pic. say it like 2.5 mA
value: 0.2 mA
